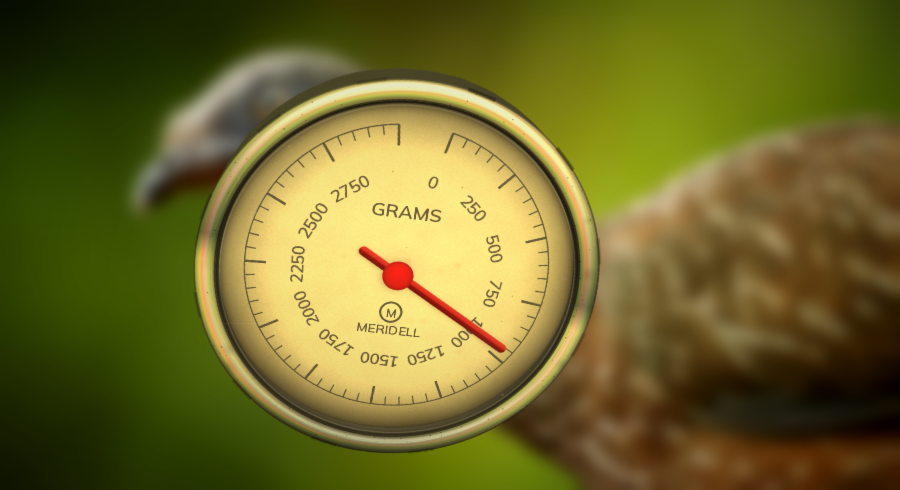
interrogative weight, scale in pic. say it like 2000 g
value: 950 g
